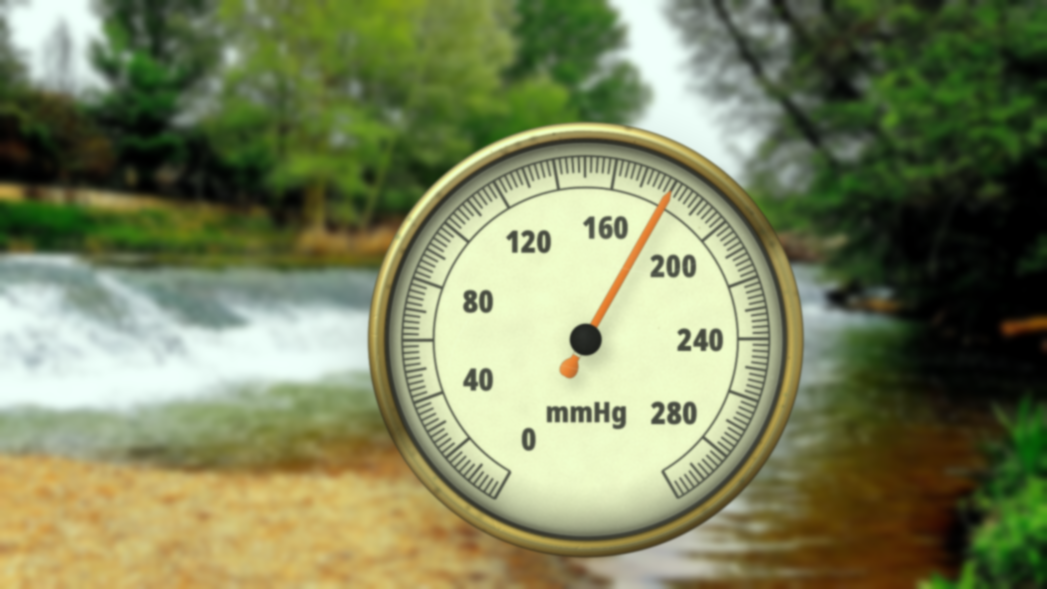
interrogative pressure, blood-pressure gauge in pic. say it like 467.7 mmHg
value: 180 mmHg
